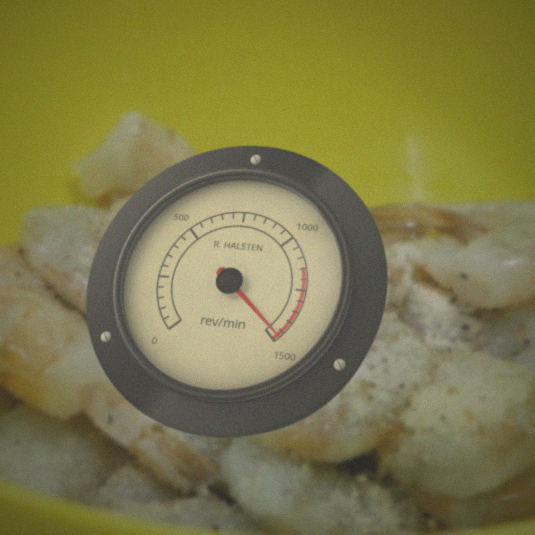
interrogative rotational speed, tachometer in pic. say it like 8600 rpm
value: 1475 rpm
